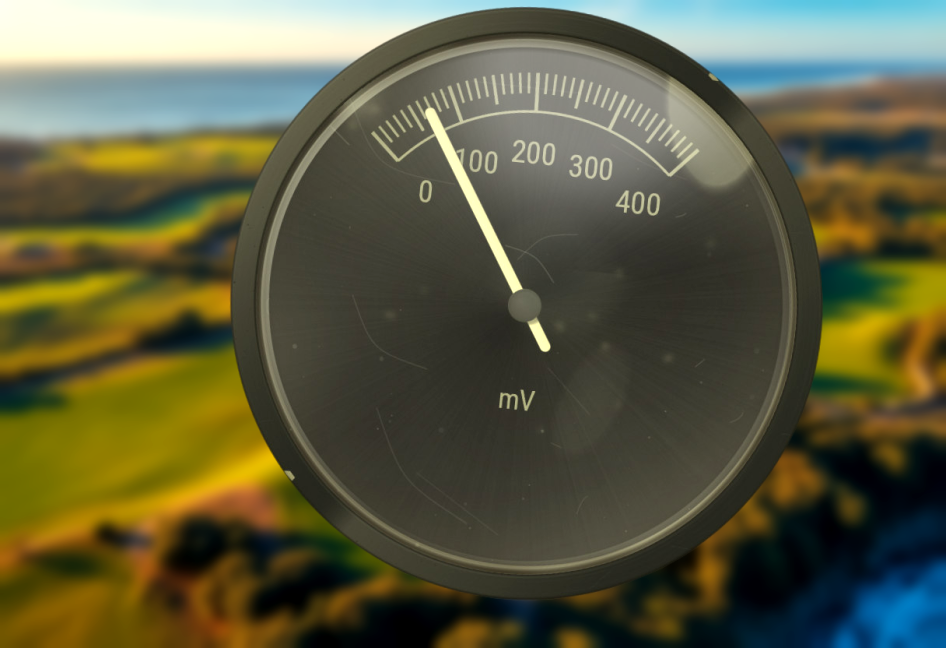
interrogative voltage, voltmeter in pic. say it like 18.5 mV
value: 70 mV
